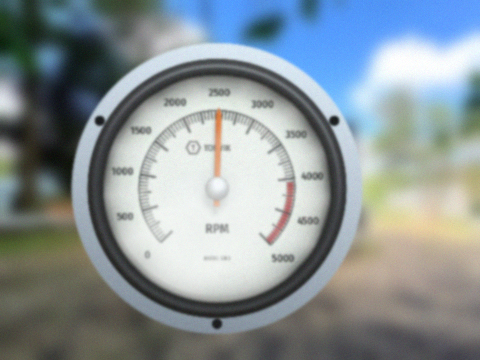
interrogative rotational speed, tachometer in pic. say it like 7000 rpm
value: 2500 rpm
